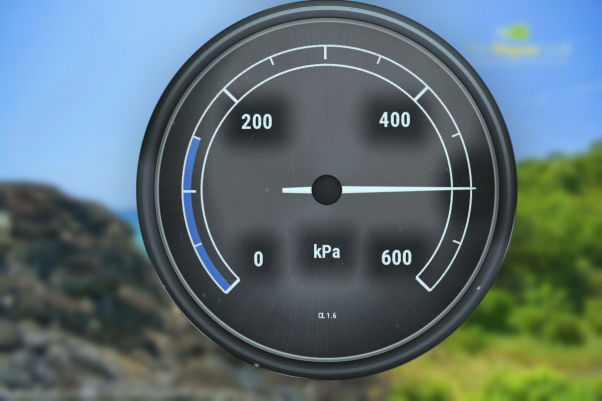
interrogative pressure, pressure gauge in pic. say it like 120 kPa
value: 500 kPa
